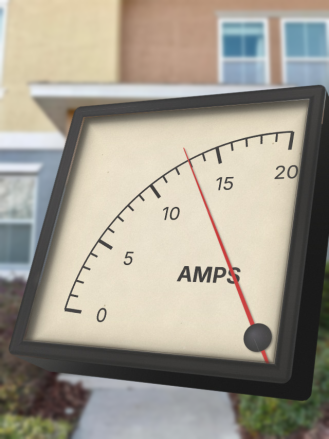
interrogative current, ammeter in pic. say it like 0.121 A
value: 13 A
